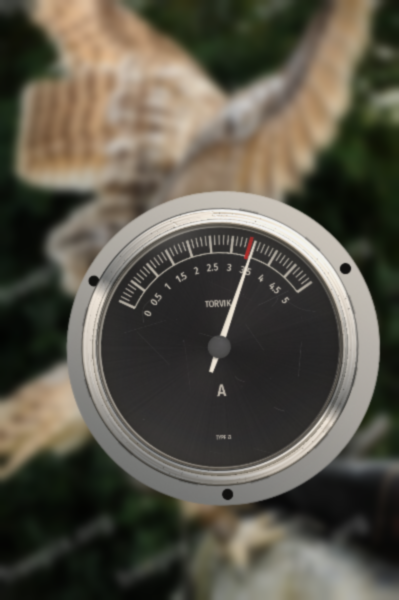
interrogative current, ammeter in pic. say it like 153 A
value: 3.5 A
